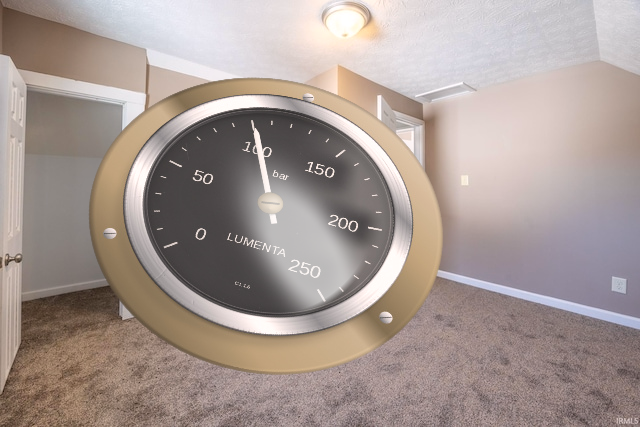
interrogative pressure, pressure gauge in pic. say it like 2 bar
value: 100 bar
